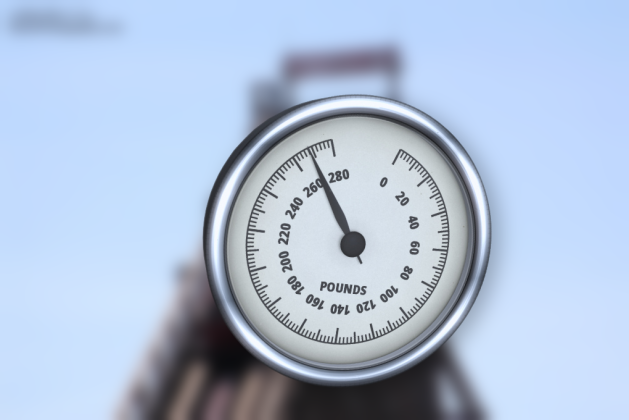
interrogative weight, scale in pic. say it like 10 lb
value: 268 lb
